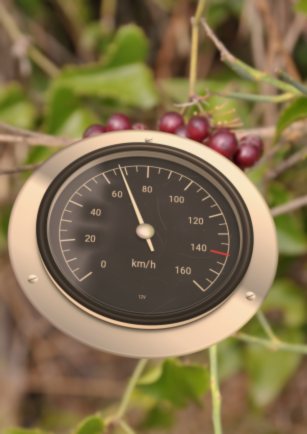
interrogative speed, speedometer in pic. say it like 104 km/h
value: 67.5 km/h
